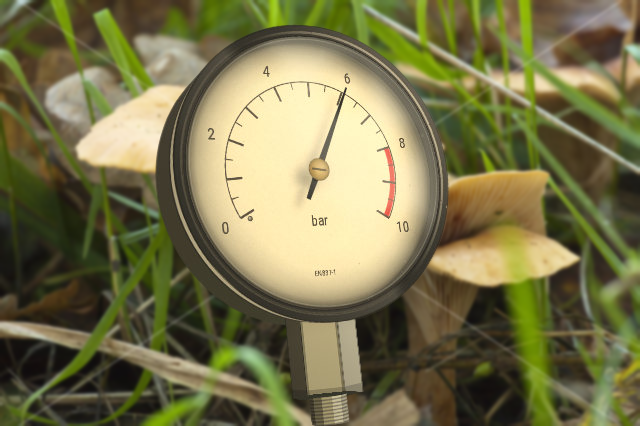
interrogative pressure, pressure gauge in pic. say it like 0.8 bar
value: 6 bar
